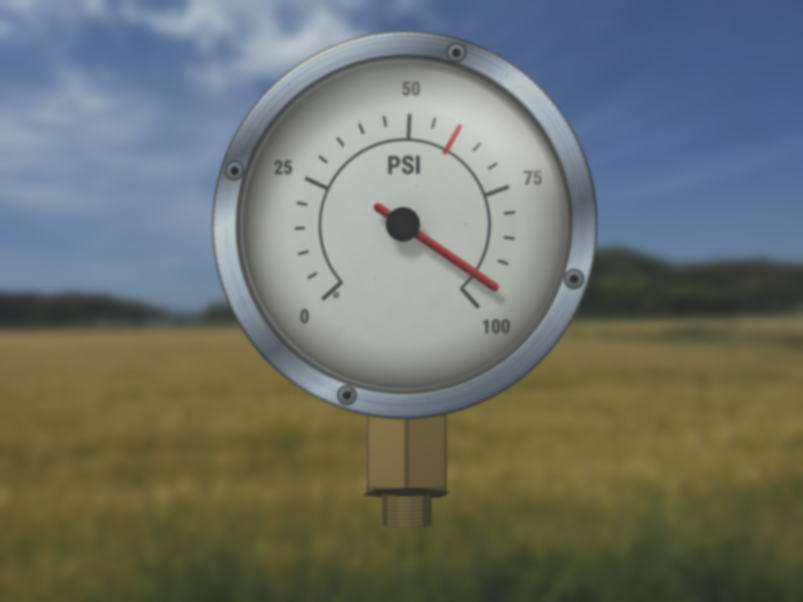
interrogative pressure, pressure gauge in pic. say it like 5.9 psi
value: 95 psi
